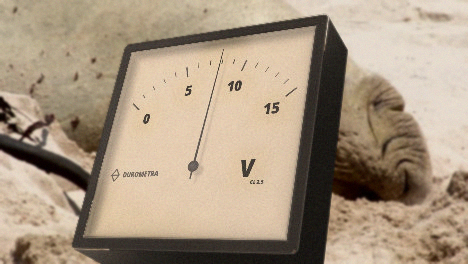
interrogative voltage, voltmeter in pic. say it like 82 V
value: 8 V
